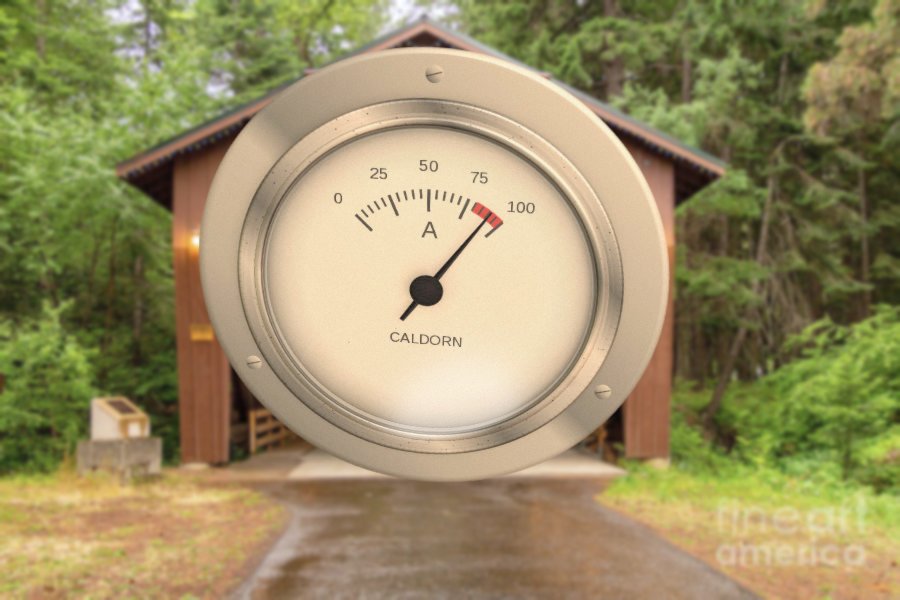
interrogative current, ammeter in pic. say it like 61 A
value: 90 A
